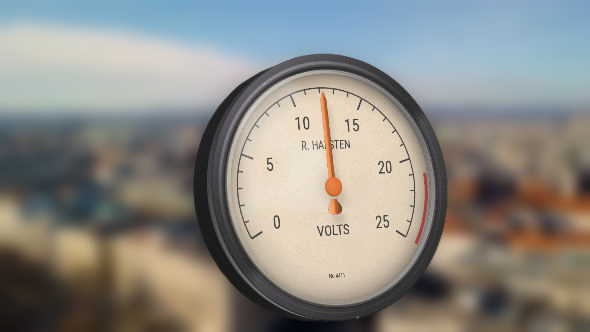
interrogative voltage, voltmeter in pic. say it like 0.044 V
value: 12 V
